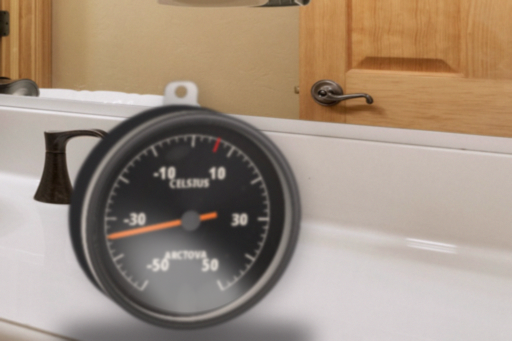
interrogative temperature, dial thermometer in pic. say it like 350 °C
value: -34 °C
